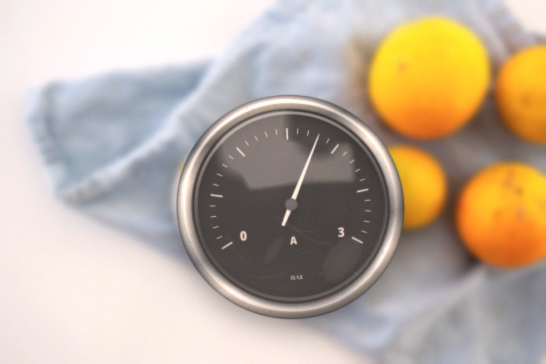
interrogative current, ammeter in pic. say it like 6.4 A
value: 1.8 A
